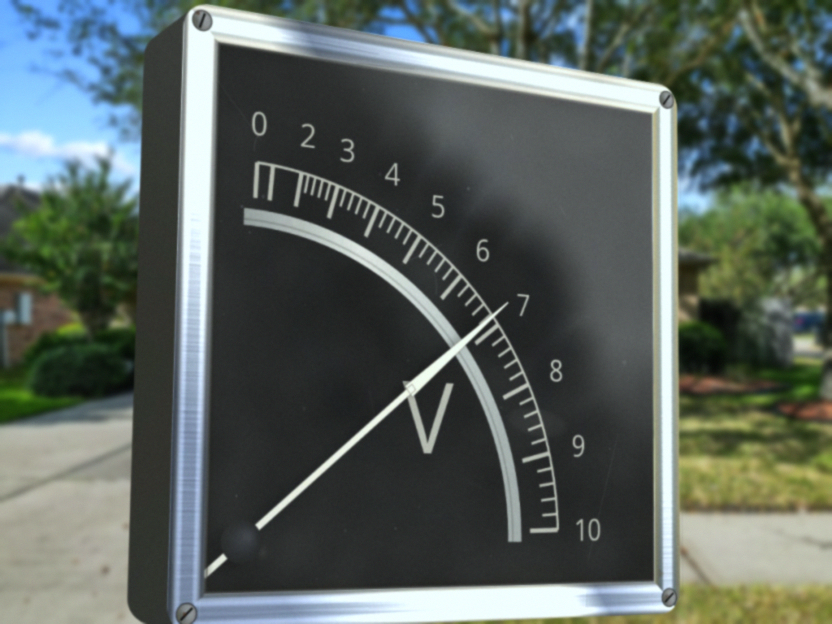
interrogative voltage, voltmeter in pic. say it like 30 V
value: 6.8 V
